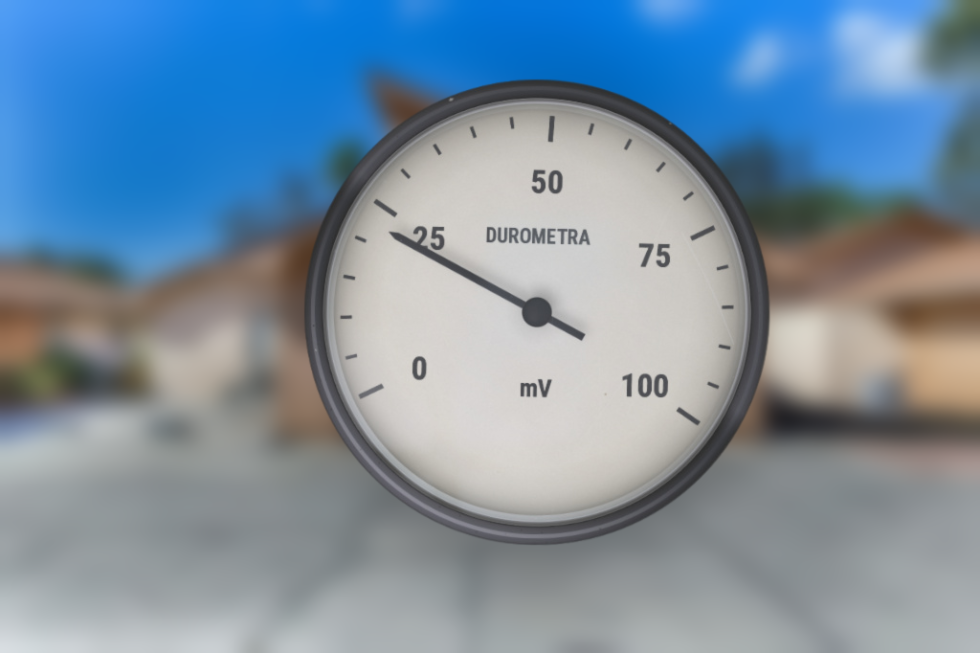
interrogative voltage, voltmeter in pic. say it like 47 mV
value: 22.5 mV
